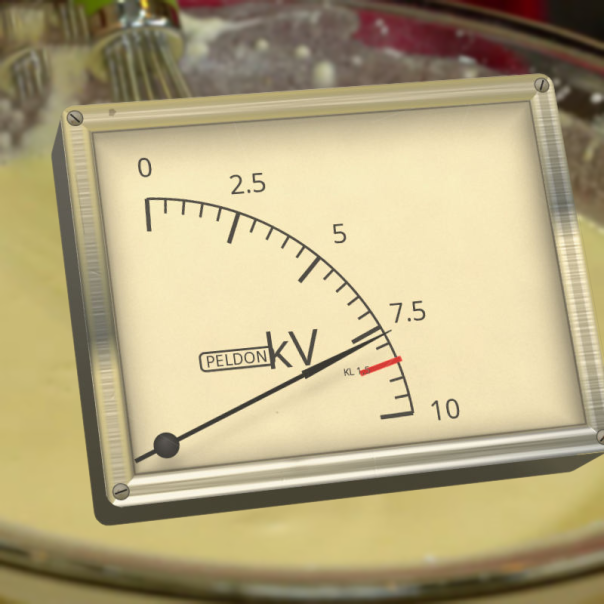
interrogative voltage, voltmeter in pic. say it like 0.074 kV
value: 7.75 kV
